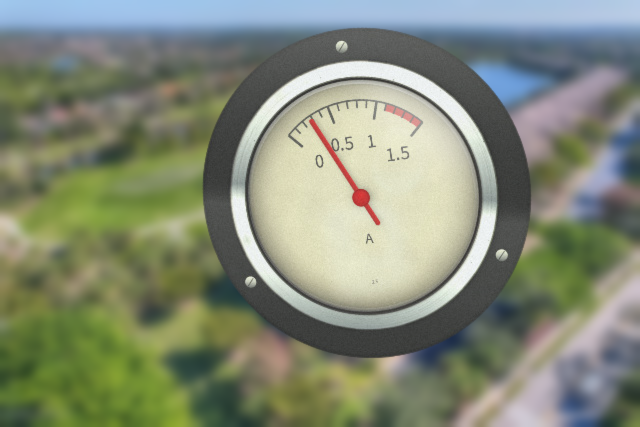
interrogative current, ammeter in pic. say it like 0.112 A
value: 0.3 A
